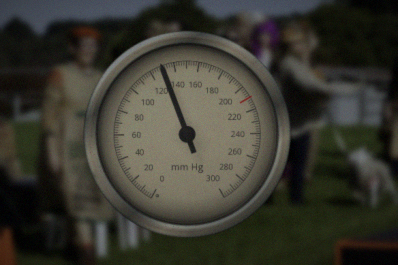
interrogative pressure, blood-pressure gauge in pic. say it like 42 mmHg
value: 130 mmHg
